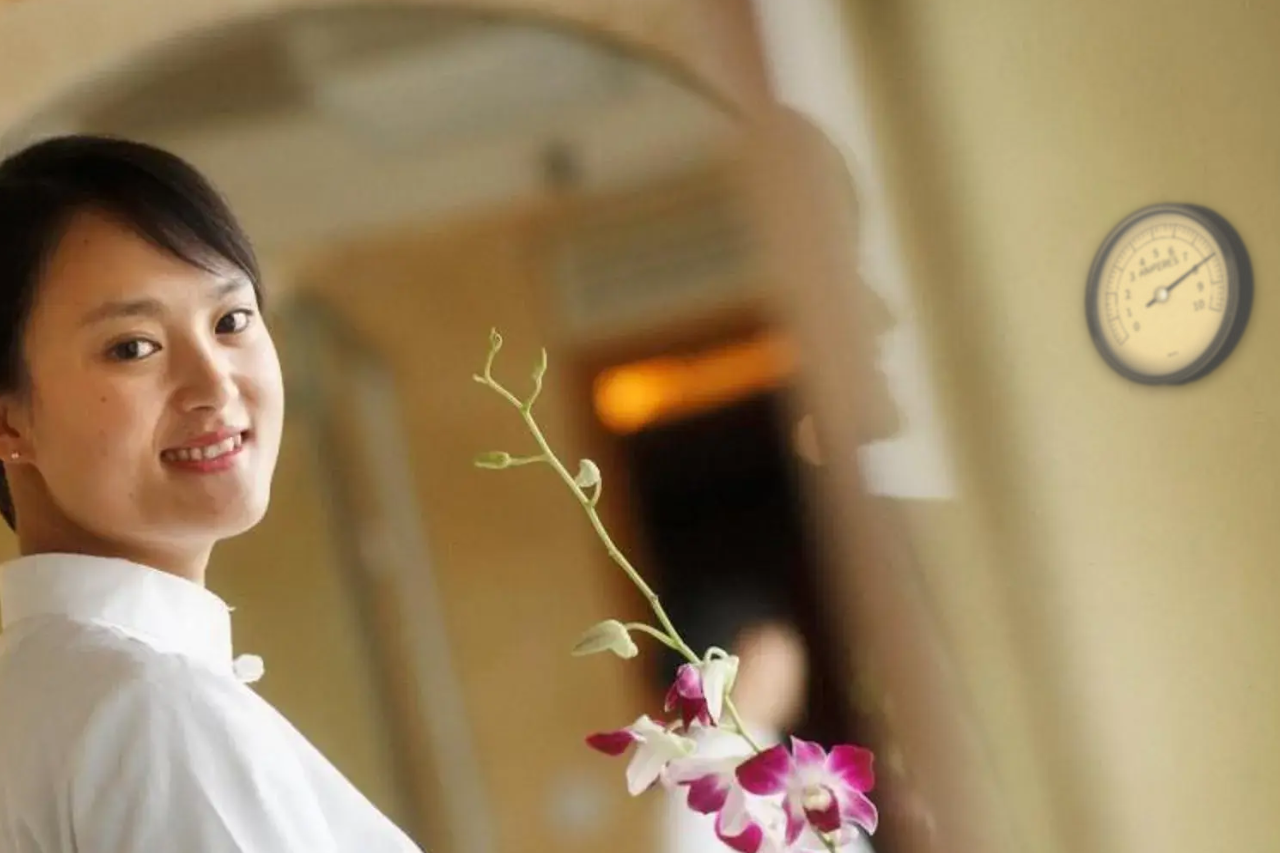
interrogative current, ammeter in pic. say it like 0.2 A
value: 8 A
